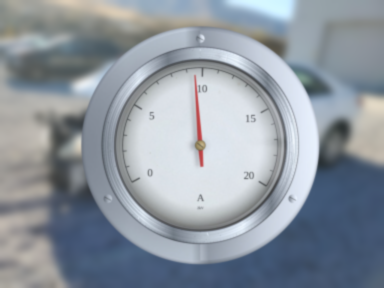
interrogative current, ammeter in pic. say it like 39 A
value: 9.5 A
